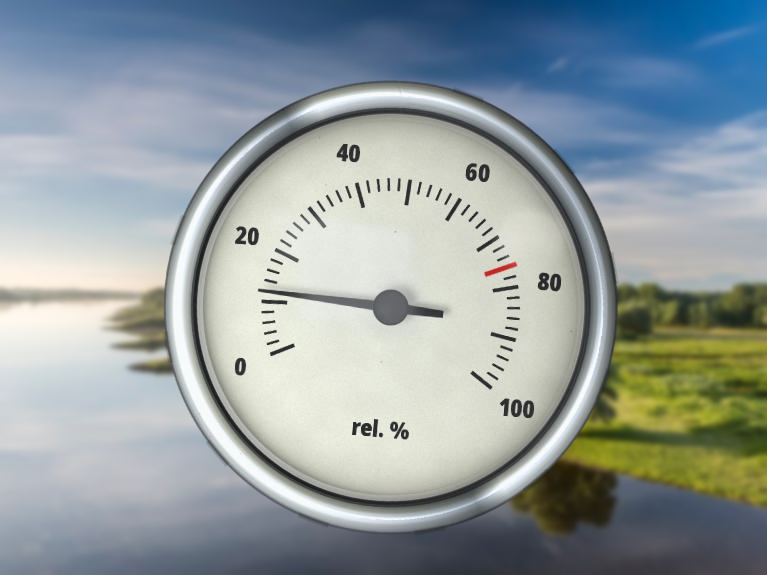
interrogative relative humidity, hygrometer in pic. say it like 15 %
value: 12 %
